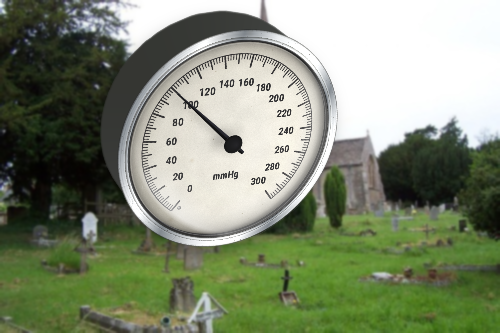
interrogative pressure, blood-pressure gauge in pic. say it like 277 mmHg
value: 100 mmHg
